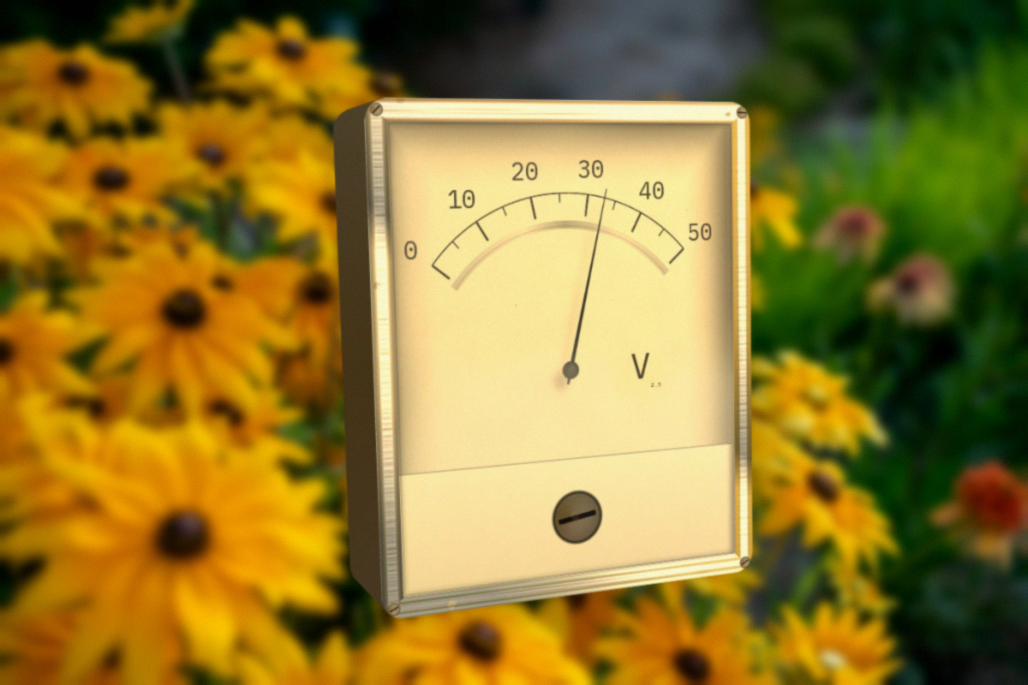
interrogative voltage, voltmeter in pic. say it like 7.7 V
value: 32.5 V
